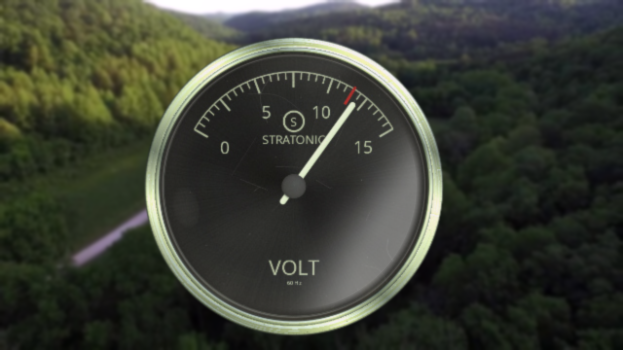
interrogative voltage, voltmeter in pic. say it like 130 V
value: 12 V
